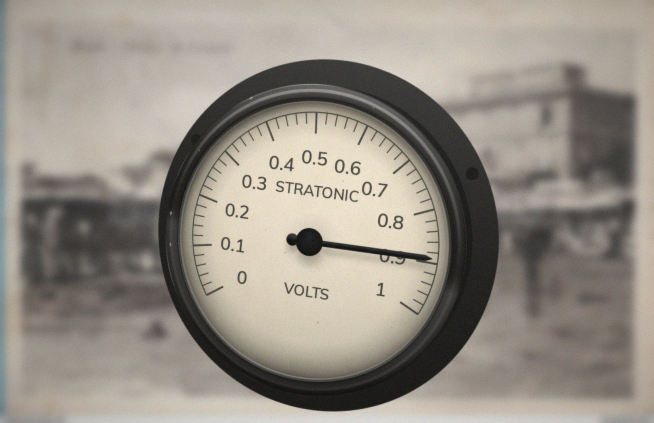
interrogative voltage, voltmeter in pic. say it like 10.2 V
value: 0.89 V
